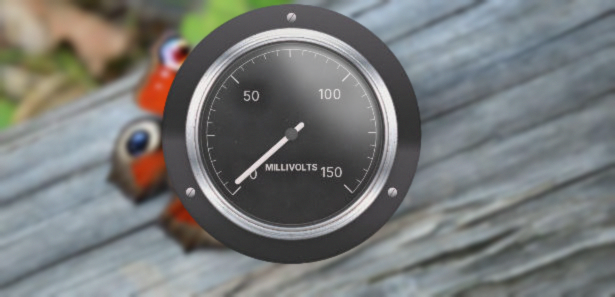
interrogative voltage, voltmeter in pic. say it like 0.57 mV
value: 2.5 mV
